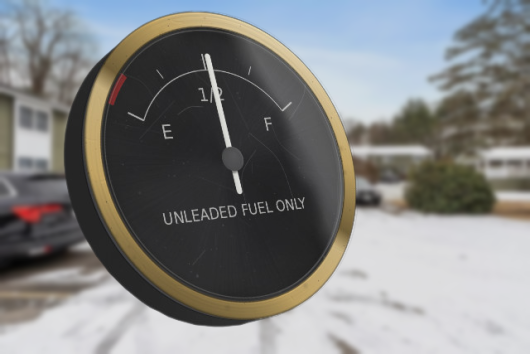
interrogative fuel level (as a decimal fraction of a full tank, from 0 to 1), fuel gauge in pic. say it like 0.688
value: 0.5
